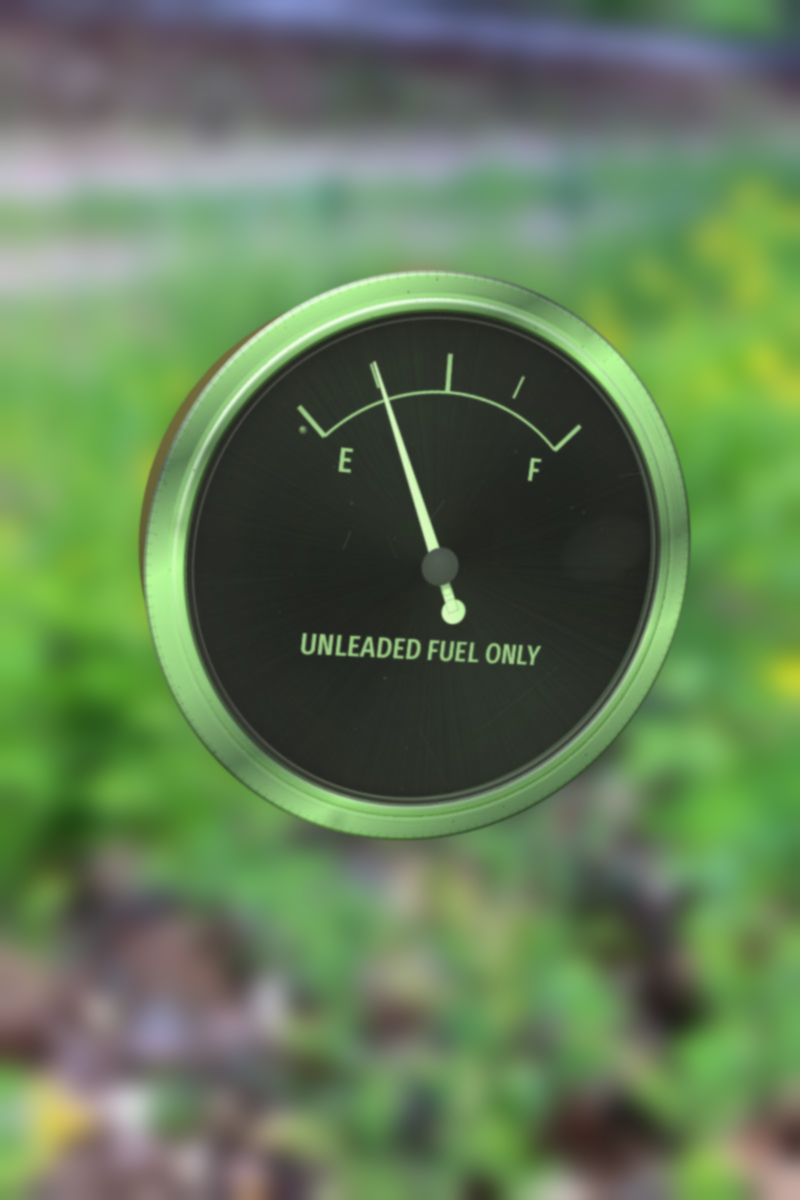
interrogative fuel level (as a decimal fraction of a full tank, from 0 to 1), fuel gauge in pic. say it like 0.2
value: 0.25
